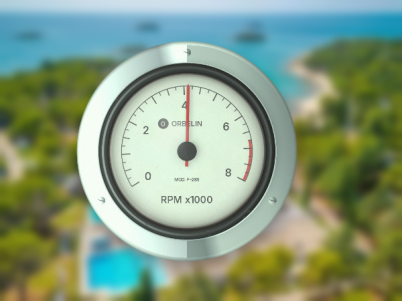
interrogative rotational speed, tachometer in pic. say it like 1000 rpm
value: 4125 rpm
